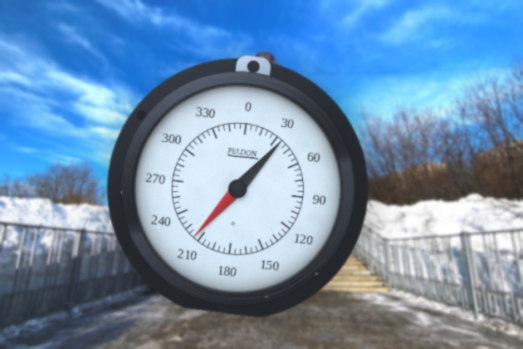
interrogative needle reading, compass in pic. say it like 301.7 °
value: 215 °
